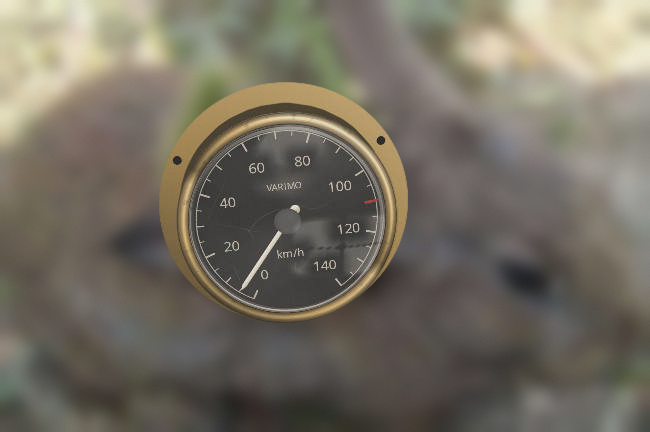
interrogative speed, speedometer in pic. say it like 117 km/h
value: 5 km/h
